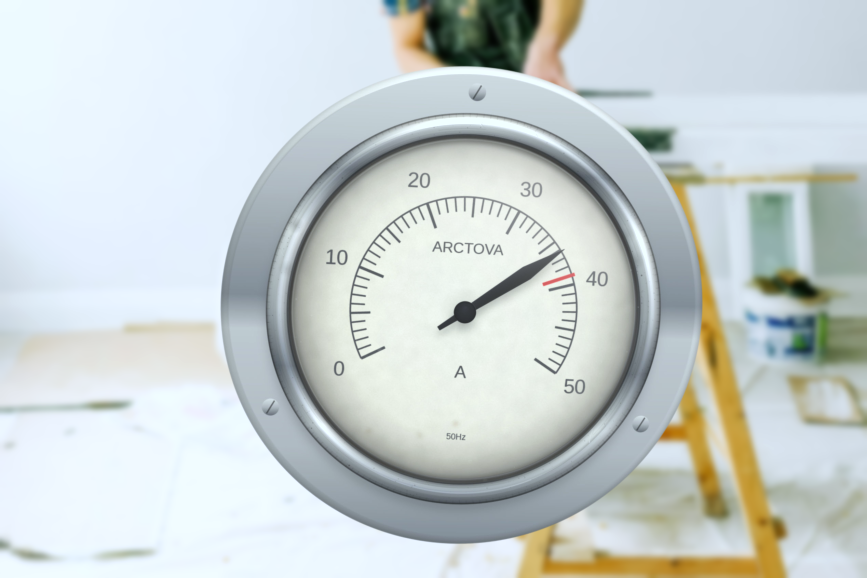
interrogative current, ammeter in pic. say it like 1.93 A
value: 36 A
